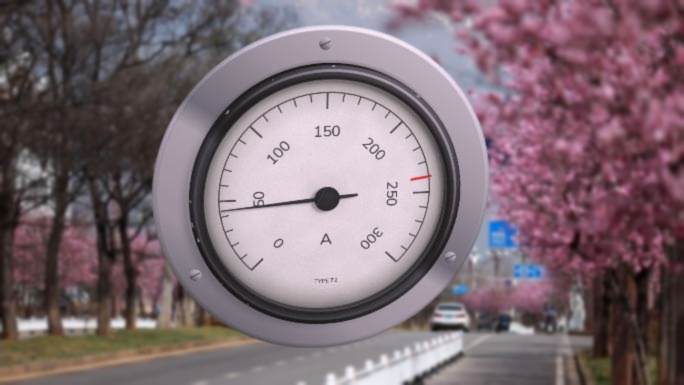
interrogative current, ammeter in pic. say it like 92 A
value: 45 A
